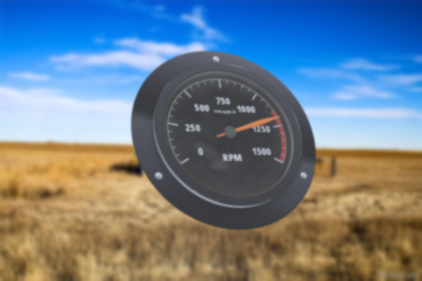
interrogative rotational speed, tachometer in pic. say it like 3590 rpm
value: 1200 rpm
